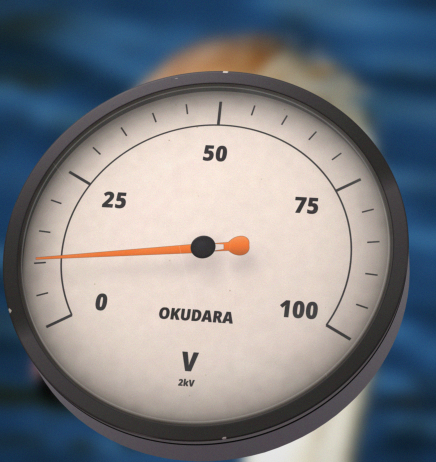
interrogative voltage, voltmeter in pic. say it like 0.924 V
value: 10 V
